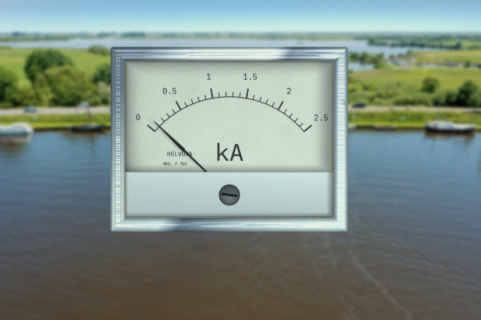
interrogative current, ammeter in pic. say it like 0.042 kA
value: 0.1 kA
